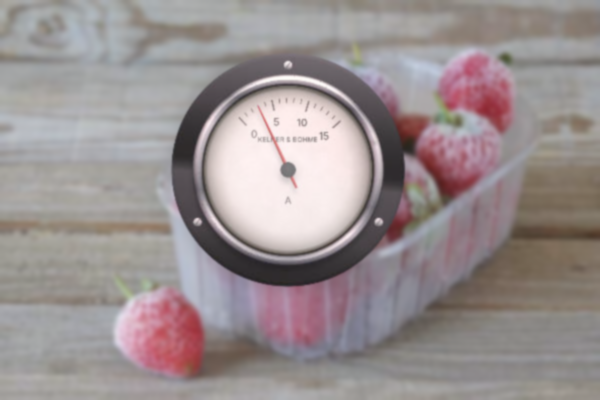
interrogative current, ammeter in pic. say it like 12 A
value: 3 A
